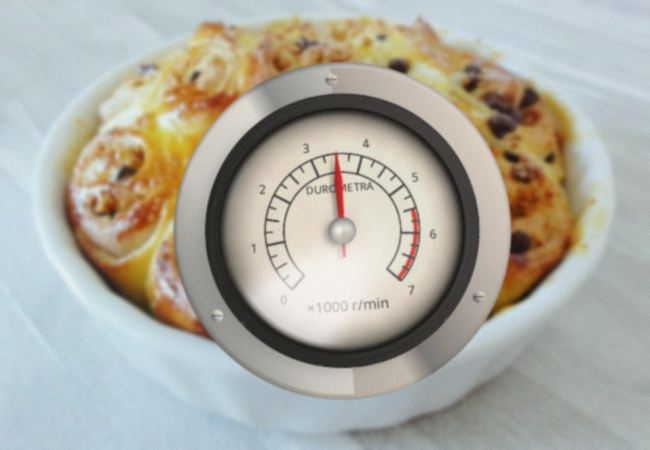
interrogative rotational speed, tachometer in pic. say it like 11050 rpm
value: 3500 rpm
